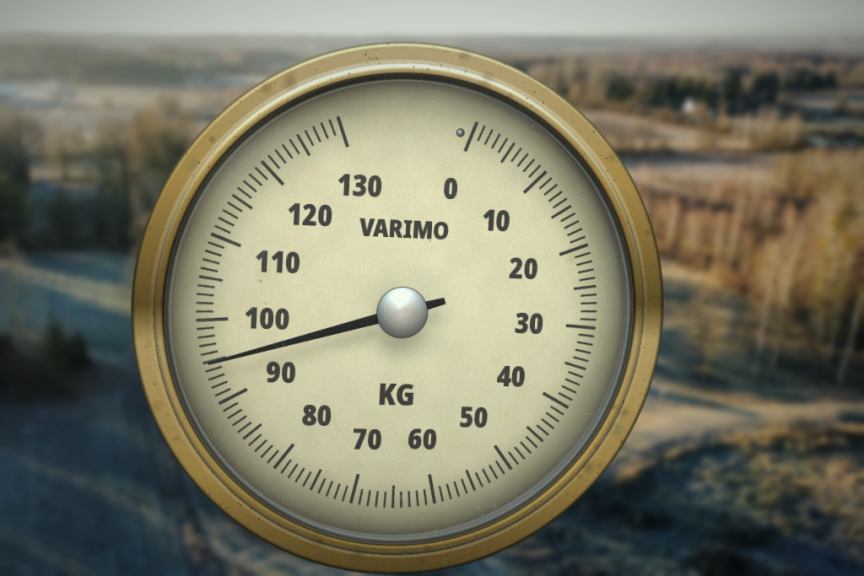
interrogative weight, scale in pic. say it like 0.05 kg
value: 95 kg
